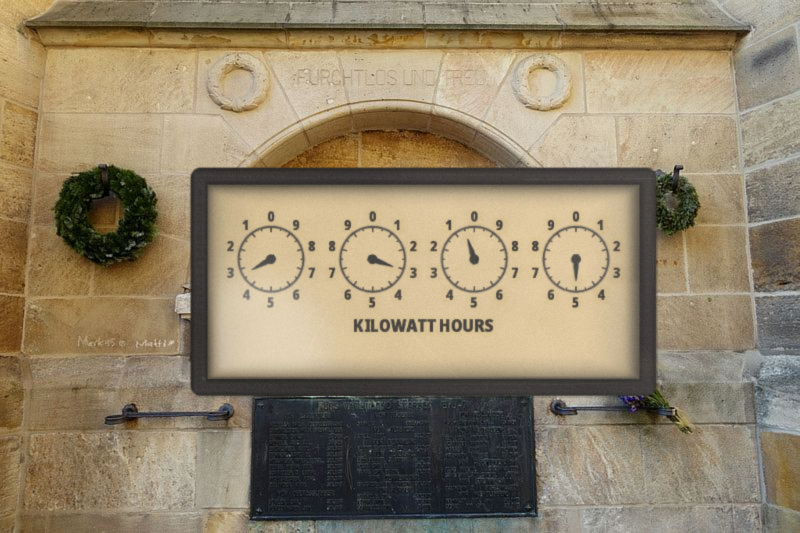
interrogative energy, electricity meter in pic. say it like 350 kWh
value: 3305 kWh
